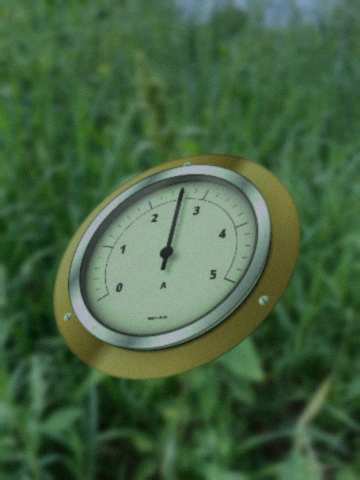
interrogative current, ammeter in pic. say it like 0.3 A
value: 2.6 A
